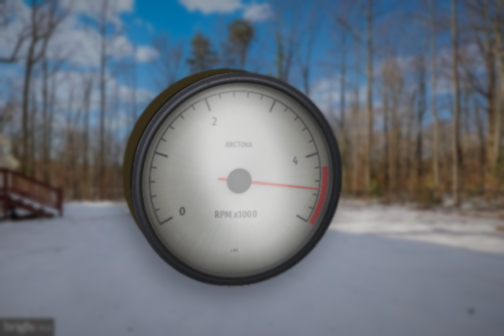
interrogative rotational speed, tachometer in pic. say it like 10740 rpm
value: 4500 rpm
